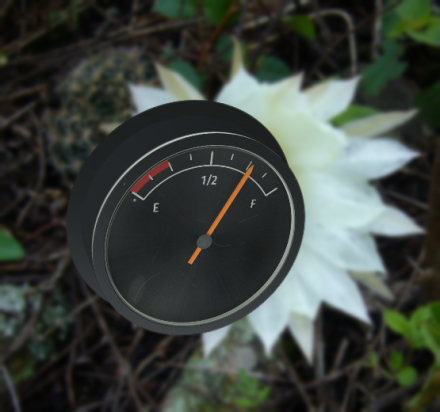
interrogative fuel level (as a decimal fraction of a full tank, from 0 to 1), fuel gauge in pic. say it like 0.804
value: 0.75
